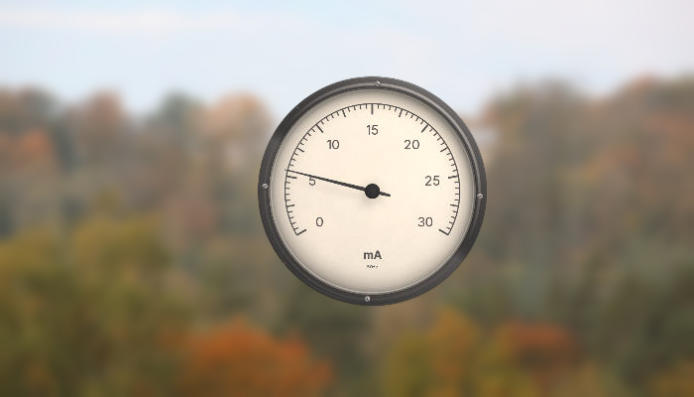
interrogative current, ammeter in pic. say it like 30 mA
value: 5.5 mA
